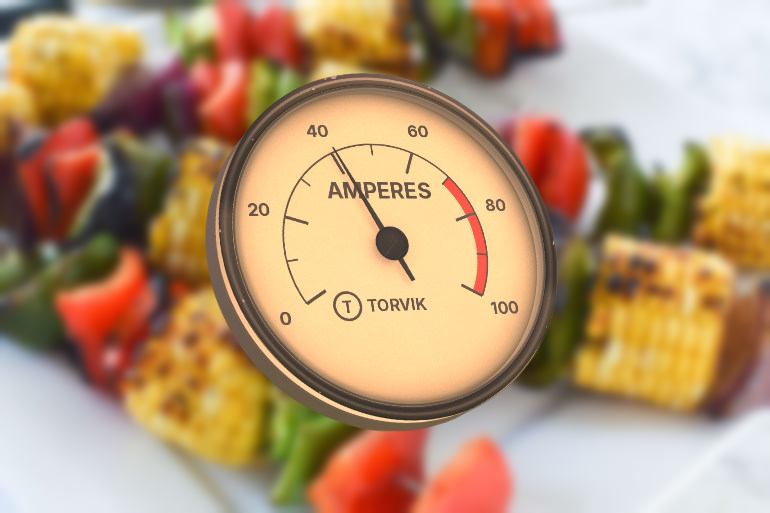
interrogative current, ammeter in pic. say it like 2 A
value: 40 A
